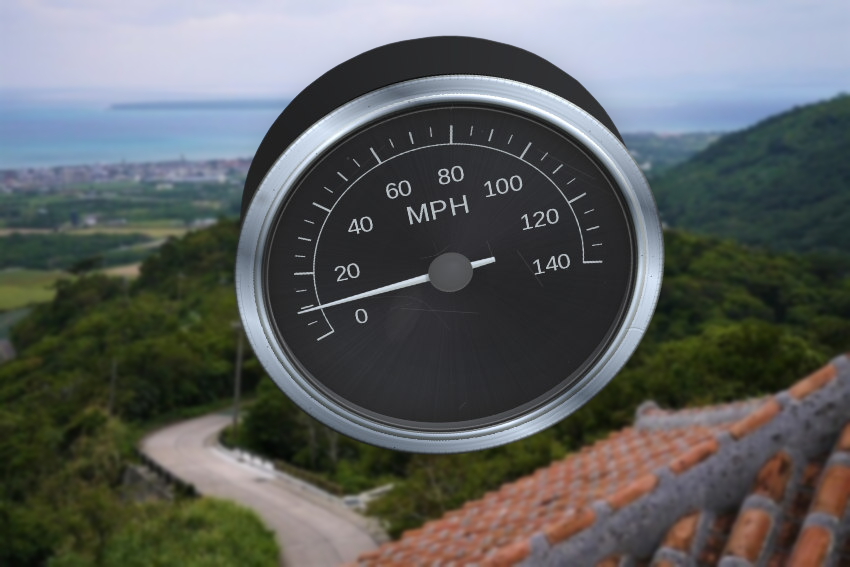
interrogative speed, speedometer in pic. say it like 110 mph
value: 10 mph
